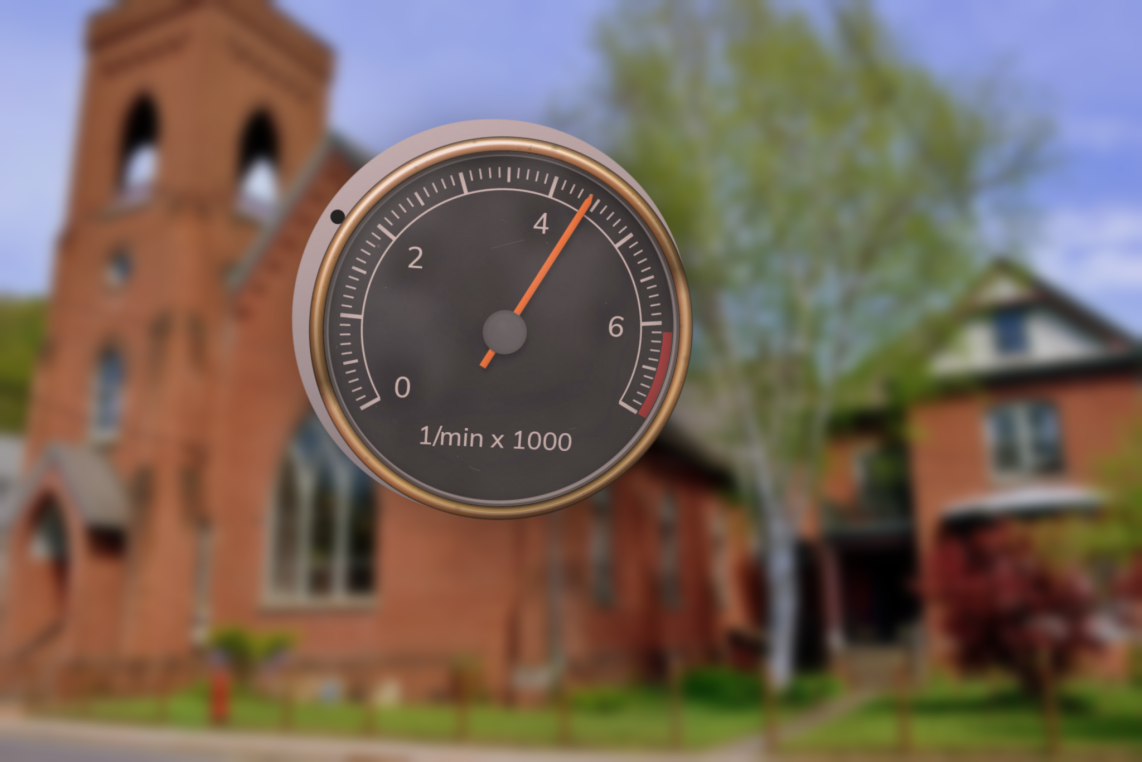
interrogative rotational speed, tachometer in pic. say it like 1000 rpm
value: 4400 rpm
